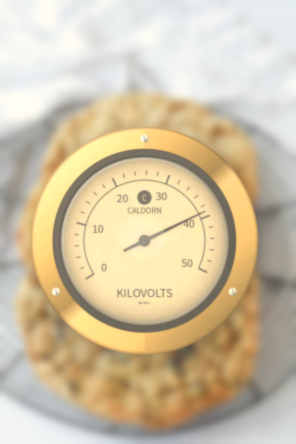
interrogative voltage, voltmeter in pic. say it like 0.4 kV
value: 39 kV
